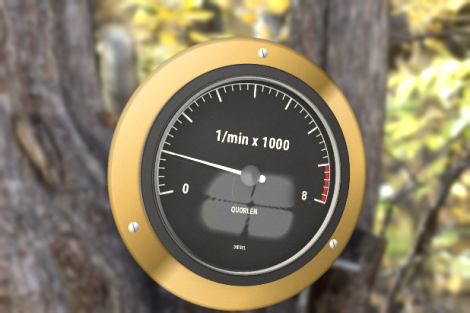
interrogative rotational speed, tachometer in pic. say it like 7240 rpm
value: 1000 rpm
